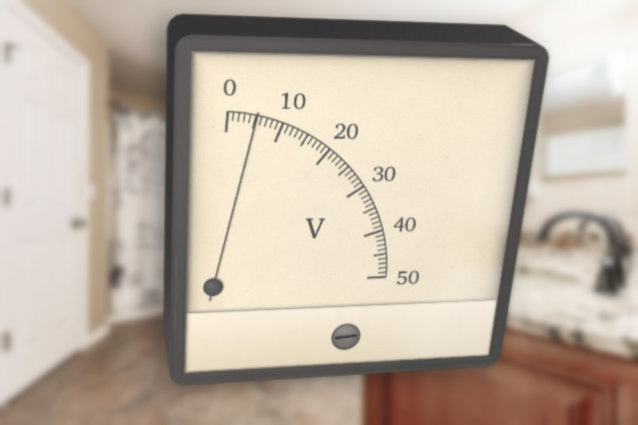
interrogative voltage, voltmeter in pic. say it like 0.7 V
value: 5 V
